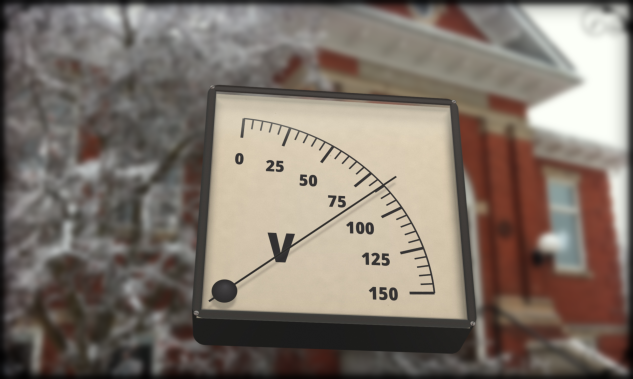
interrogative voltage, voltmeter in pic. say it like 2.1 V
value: 85 V
